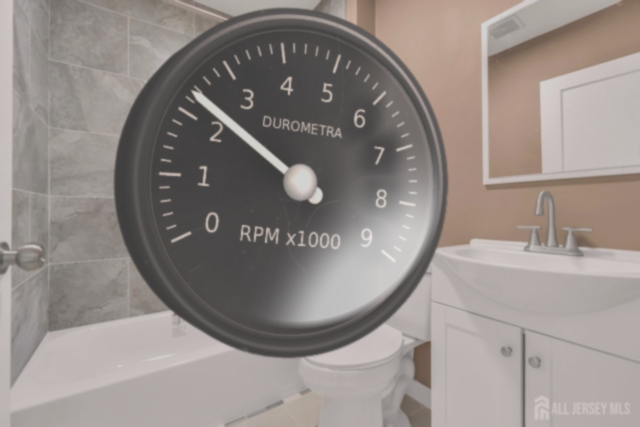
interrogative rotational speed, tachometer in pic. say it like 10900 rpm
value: 2300 rpm
